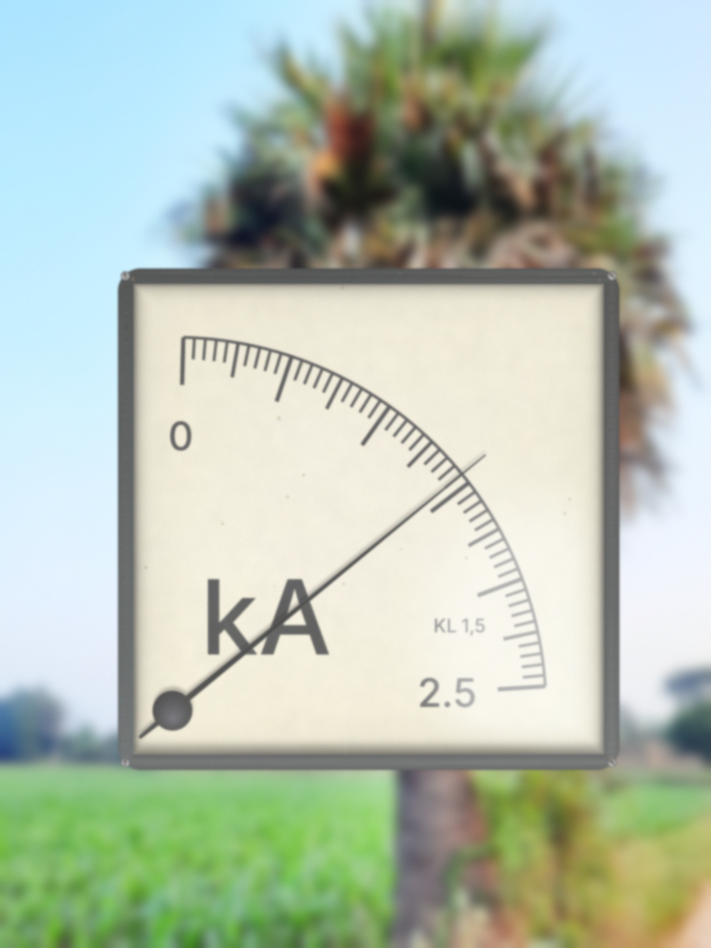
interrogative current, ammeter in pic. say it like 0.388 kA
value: 1.45 kA
